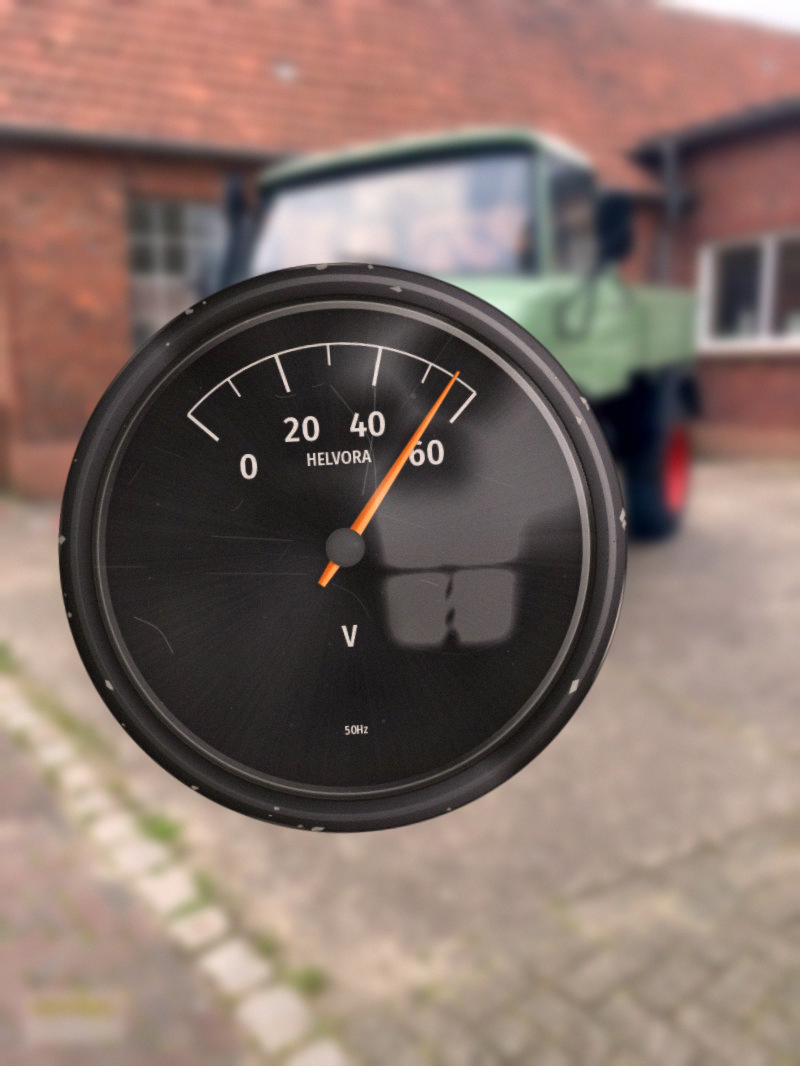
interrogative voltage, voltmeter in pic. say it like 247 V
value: 55 V
